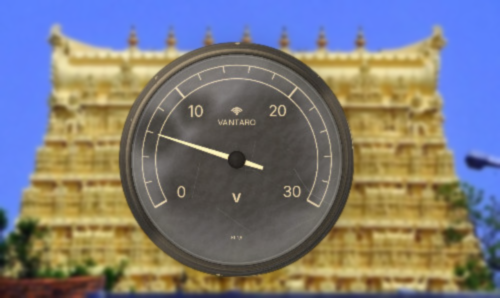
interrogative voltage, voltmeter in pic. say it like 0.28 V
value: 6 V
